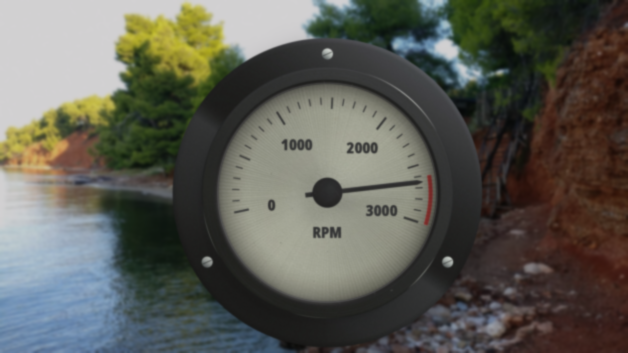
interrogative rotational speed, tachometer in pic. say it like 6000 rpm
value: 2650 rpm
